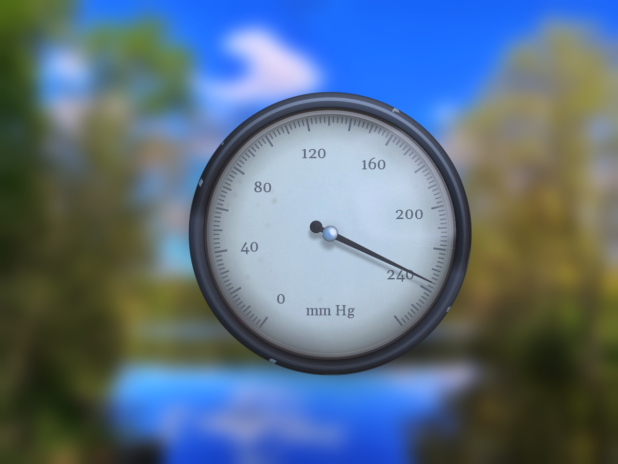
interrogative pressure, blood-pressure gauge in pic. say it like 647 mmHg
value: 236 mmHg
